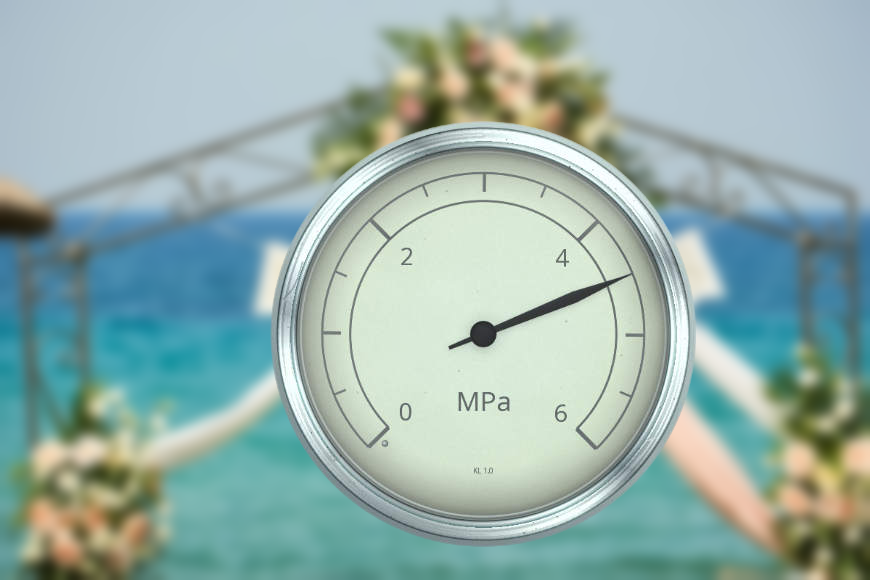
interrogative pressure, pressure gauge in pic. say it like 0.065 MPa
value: 4.5 MPa
